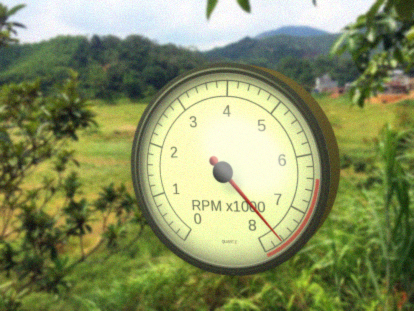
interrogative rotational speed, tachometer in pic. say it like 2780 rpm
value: 7600 rpm
